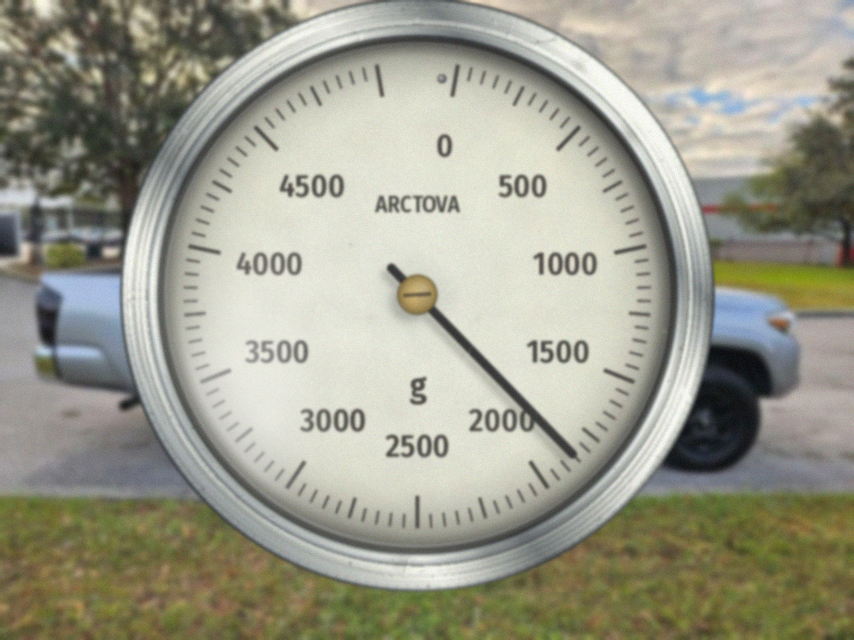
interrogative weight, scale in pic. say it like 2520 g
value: 1850 g
